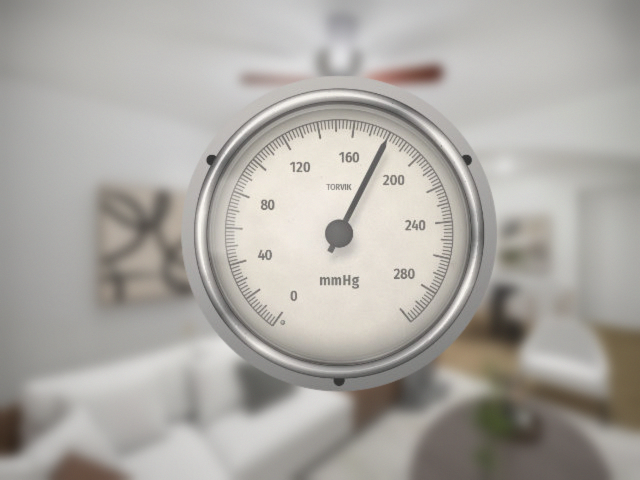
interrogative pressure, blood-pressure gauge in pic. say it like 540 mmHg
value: 180 mmHg
